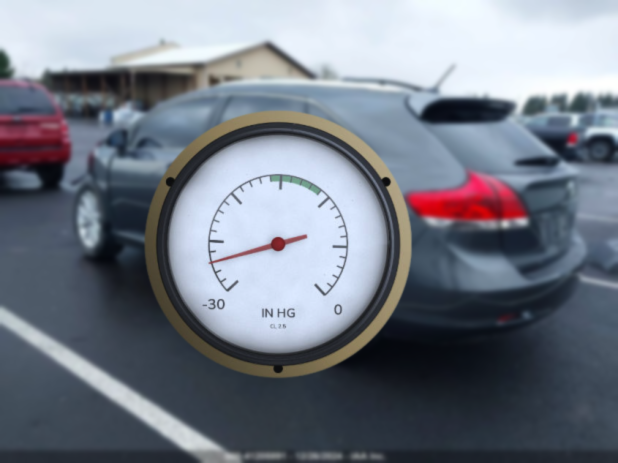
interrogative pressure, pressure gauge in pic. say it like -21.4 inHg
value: -27 inHg
